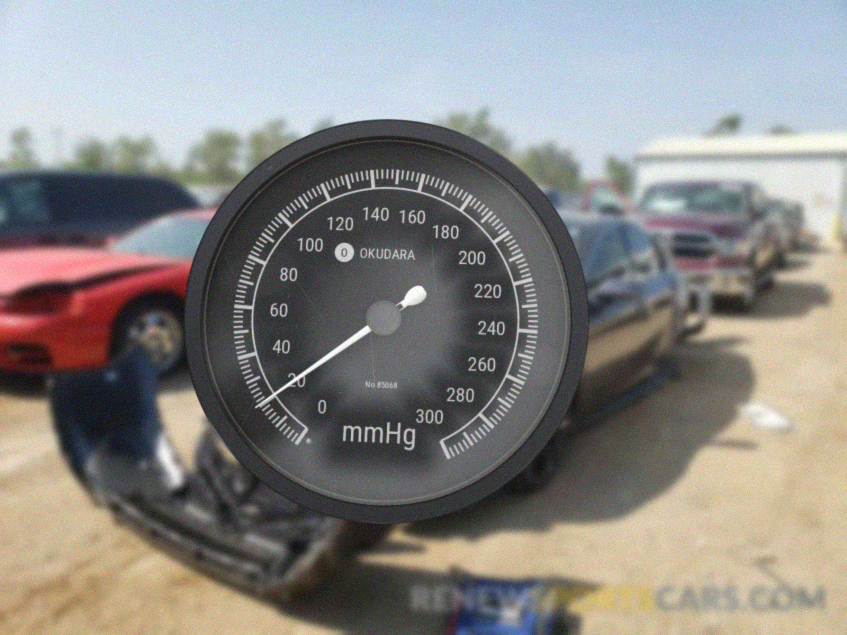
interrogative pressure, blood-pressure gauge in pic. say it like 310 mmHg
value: 20 mmHg
